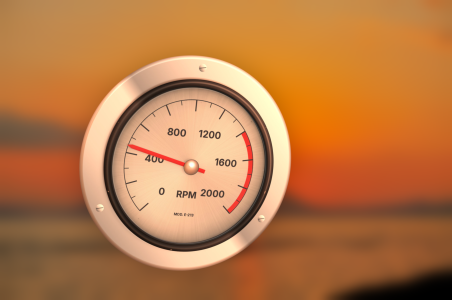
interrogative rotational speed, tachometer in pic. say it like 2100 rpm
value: 450 rpm
